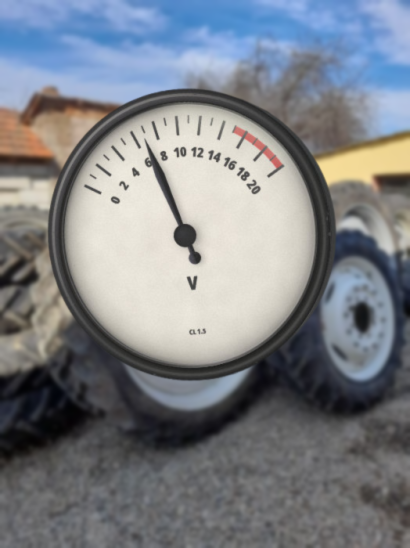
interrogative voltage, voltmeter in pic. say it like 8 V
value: 7 V
